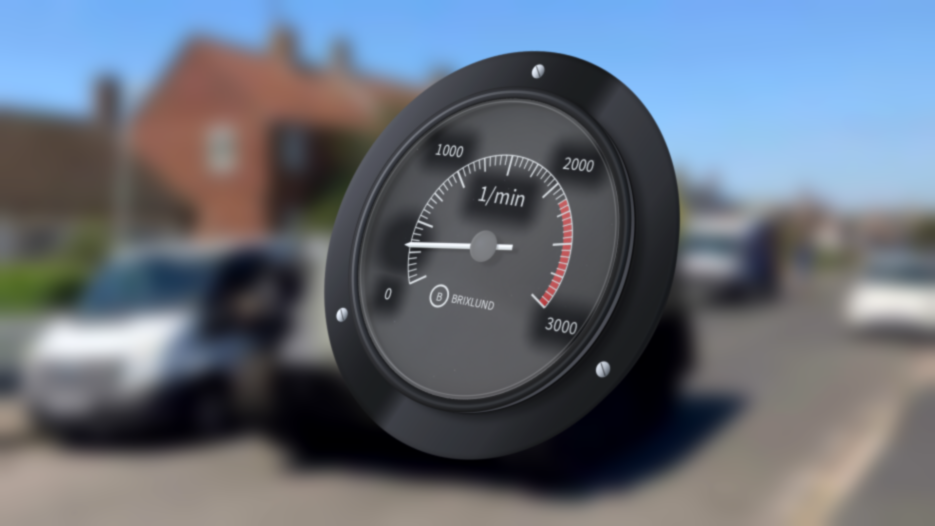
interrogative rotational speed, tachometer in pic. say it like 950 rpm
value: 300 rpm
